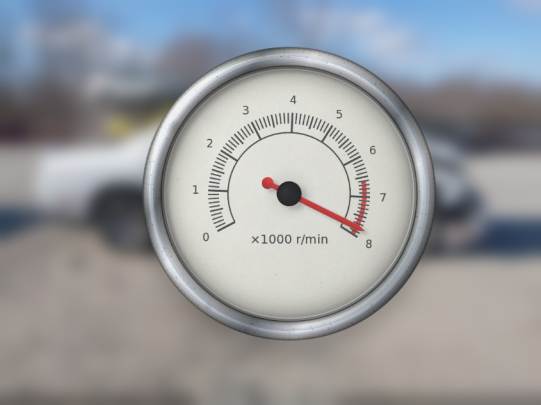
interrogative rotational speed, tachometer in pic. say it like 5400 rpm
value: 7800 rpm
